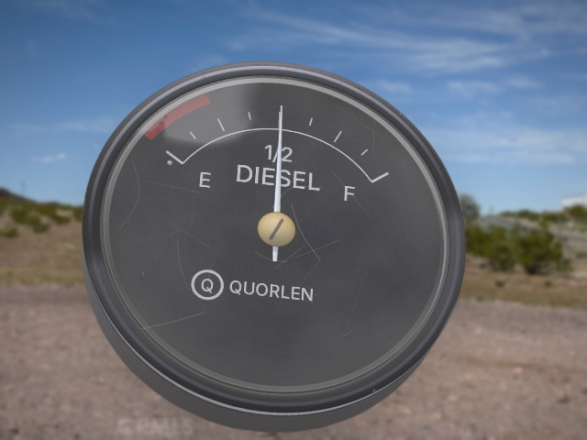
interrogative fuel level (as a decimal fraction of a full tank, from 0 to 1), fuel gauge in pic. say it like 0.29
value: 0.5
